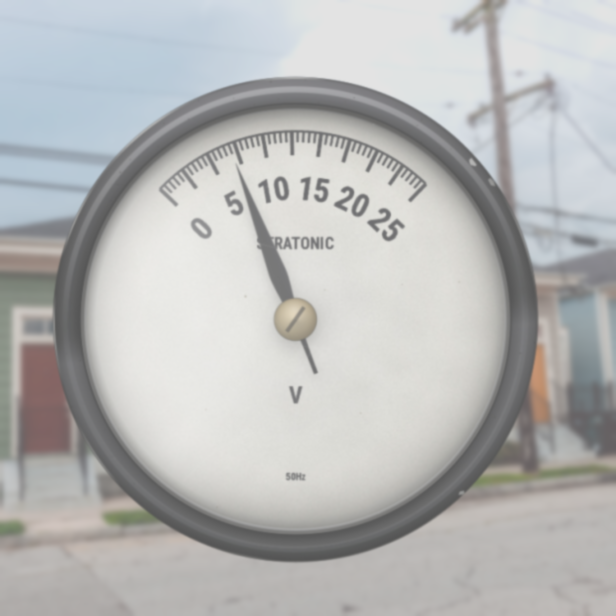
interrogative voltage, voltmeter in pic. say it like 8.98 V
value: 7 V
